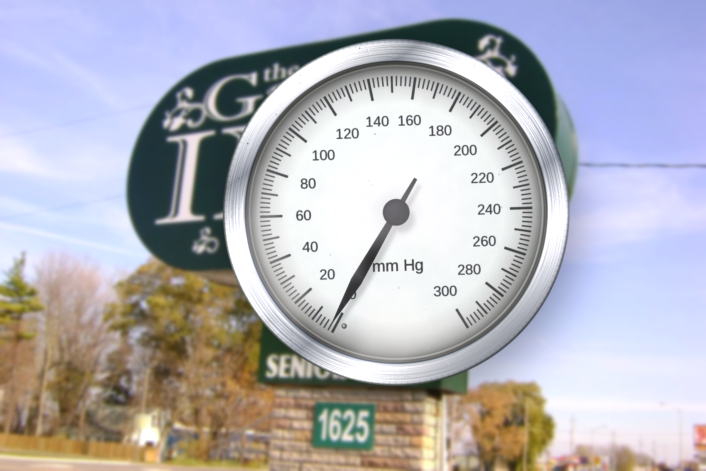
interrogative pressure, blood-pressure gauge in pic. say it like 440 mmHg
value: 2 mmHg
